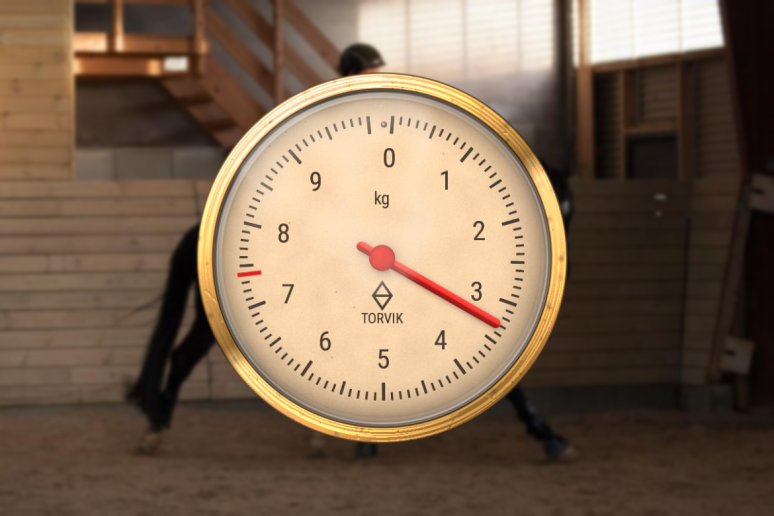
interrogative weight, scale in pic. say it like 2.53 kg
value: 3.3 kg
